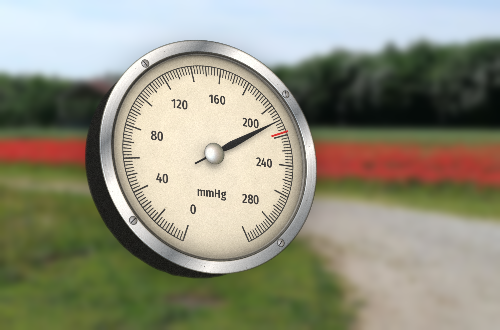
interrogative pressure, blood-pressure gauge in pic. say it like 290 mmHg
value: 210 mmHg
